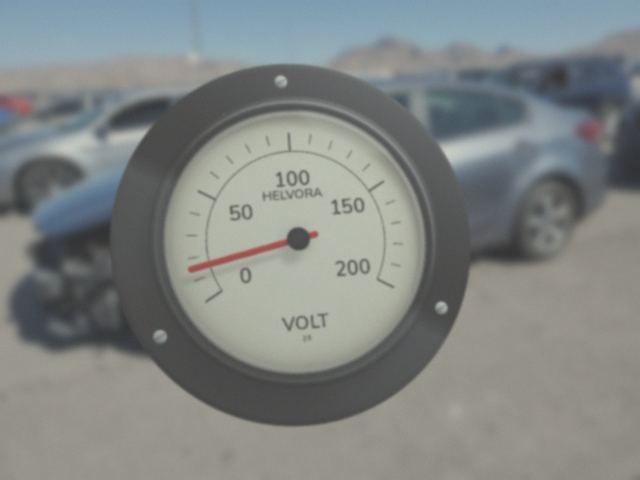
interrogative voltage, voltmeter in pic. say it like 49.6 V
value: 15 V
